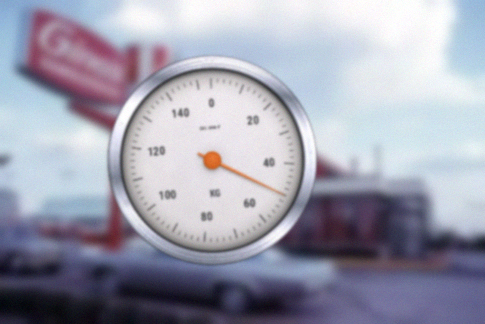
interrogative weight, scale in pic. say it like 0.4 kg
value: 50 kg
